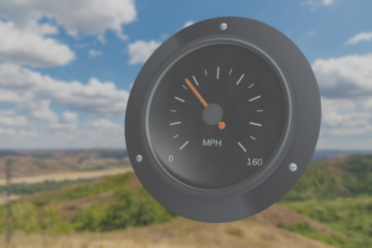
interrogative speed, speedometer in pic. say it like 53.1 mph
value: 55 mph
